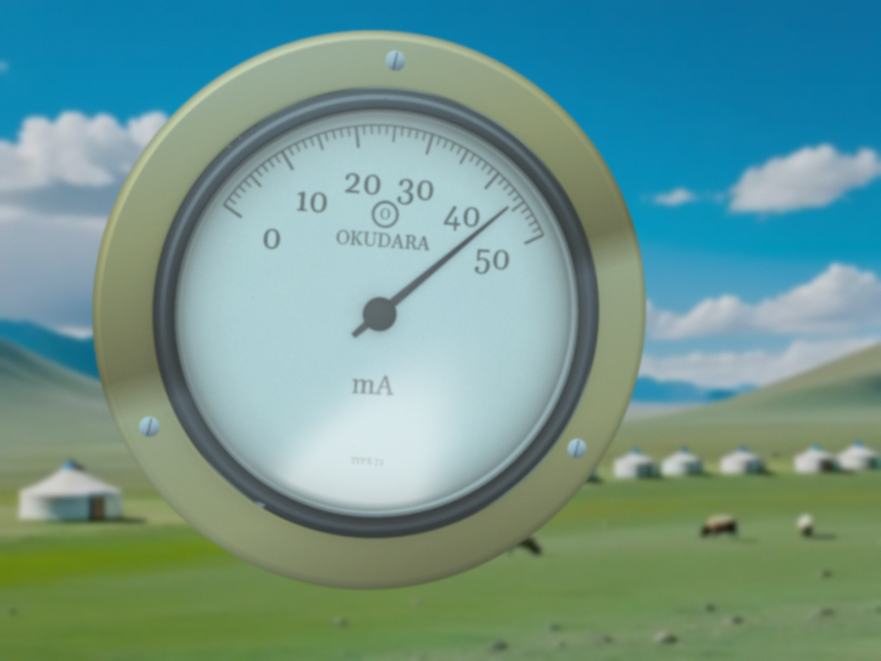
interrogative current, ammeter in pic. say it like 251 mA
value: 44 mA
